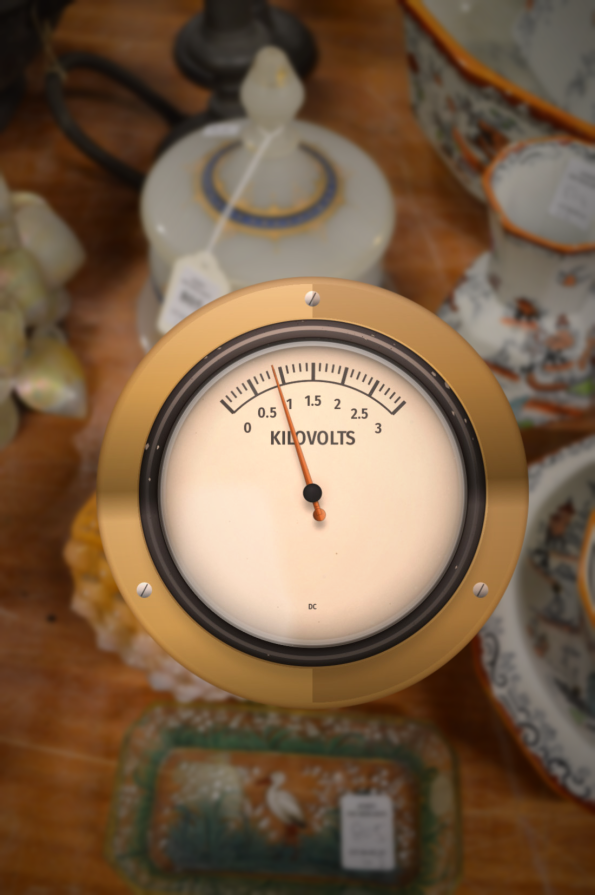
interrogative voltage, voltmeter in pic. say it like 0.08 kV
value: 0.9 kV
